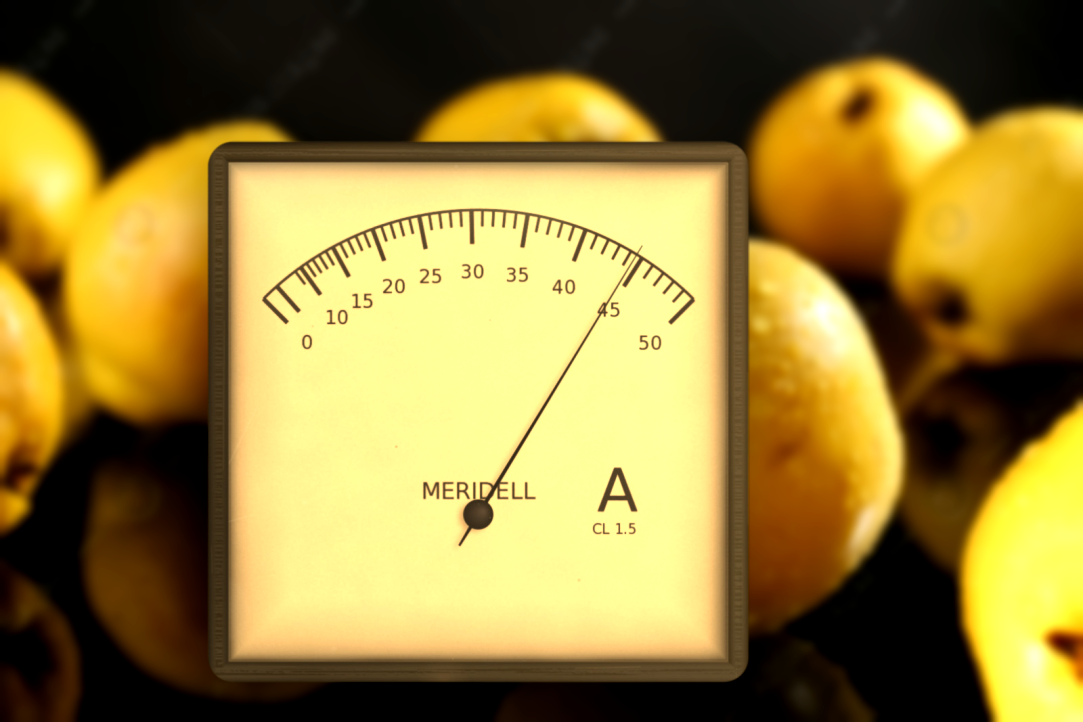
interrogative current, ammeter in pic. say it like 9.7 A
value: 44.5 A
